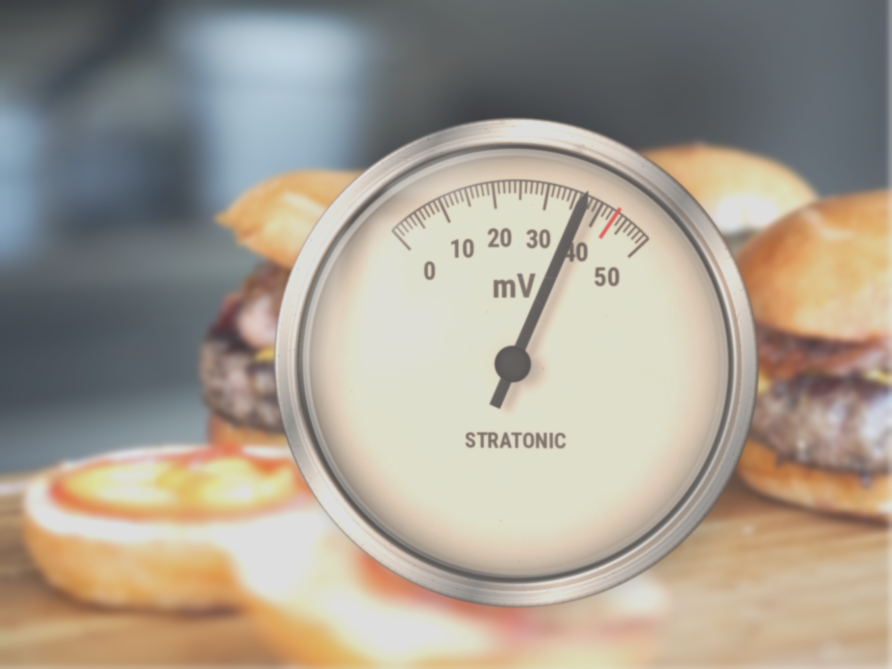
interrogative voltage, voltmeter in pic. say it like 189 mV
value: 37 mV
